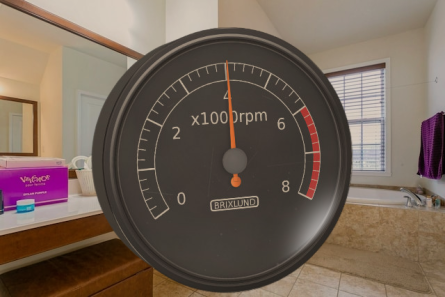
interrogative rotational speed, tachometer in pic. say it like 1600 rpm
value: 4000 rpm
